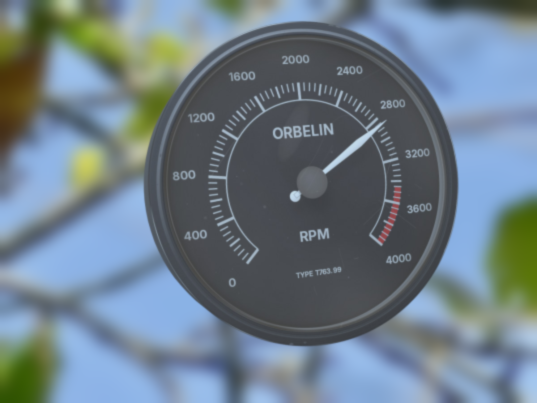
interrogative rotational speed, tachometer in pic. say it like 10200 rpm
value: 2850 rpm
